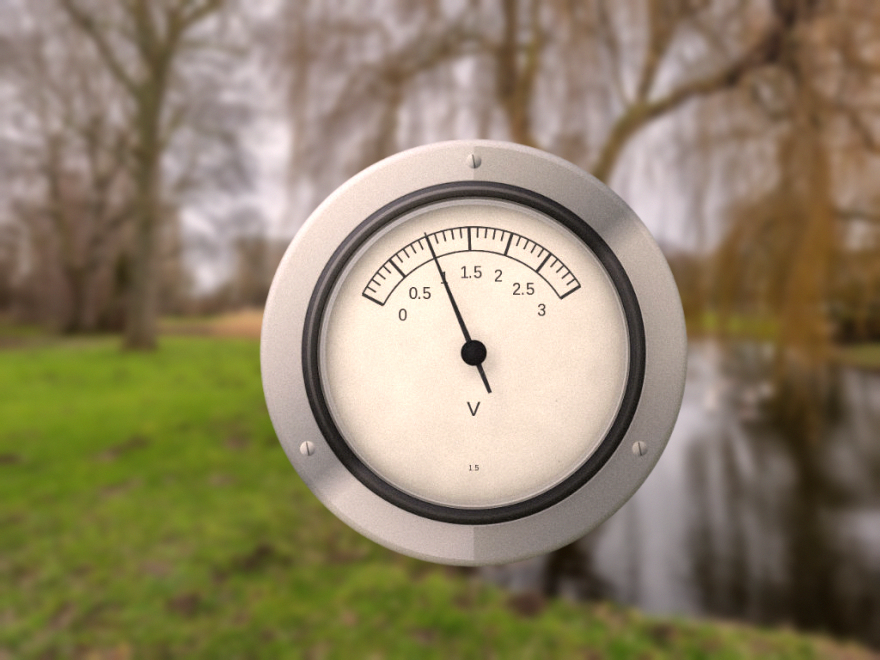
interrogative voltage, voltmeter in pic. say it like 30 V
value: 1 V
